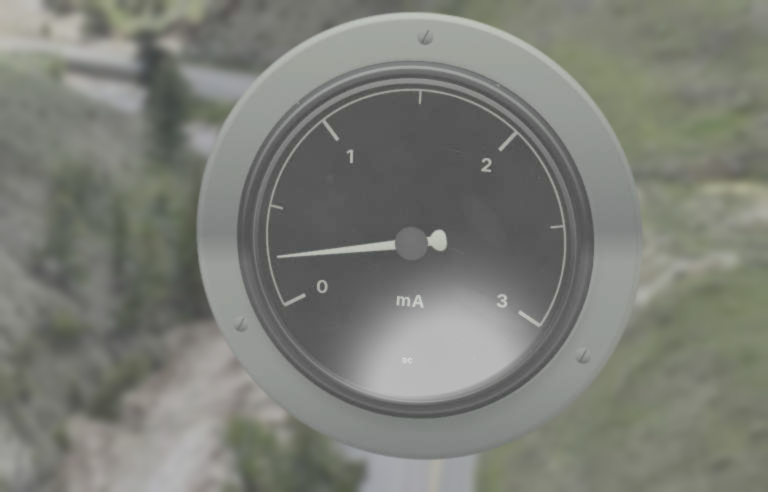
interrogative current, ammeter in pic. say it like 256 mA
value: 0.25 mA
